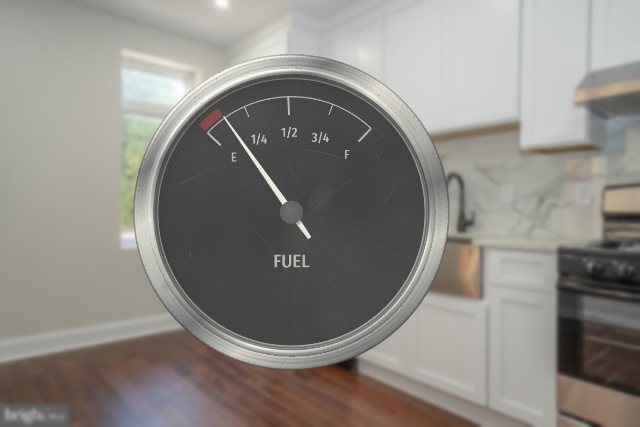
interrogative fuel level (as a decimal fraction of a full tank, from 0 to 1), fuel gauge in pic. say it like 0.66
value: 0.125
